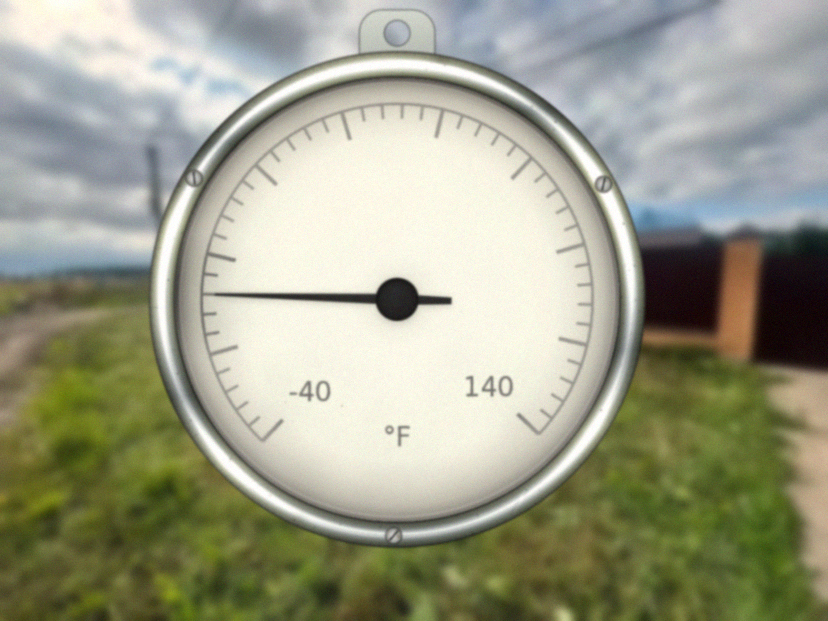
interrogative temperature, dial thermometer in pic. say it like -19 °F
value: -8 °F
